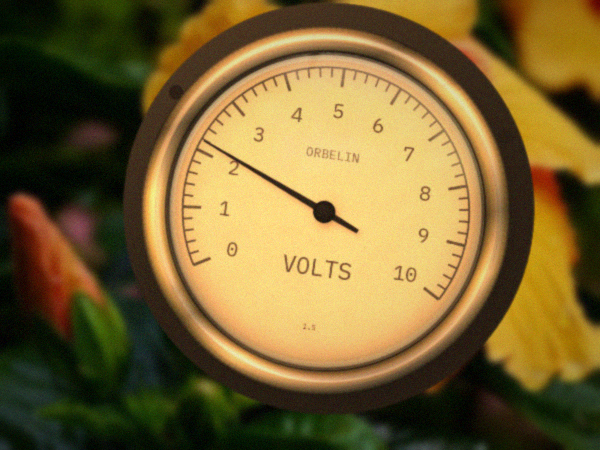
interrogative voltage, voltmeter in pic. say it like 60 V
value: 2.2 V
